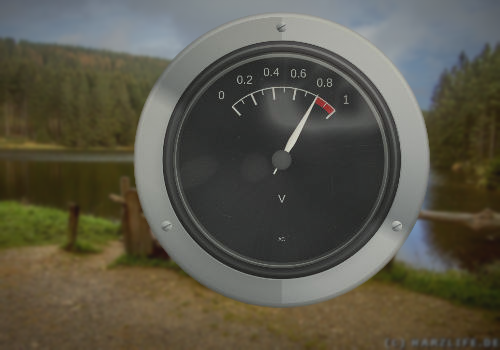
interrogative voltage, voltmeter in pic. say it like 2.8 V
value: 0.8 V
